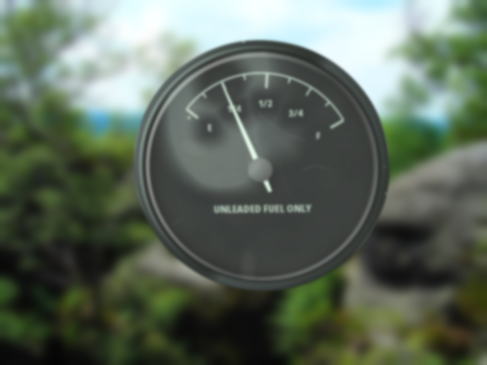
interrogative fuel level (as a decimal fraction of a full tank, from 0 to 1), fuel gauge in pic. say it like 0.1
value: 0.25
